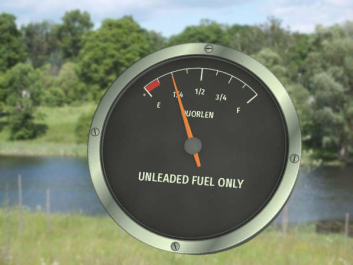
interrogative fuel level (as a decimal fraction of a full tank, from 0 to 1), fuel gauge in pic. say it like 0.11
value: 0.25
